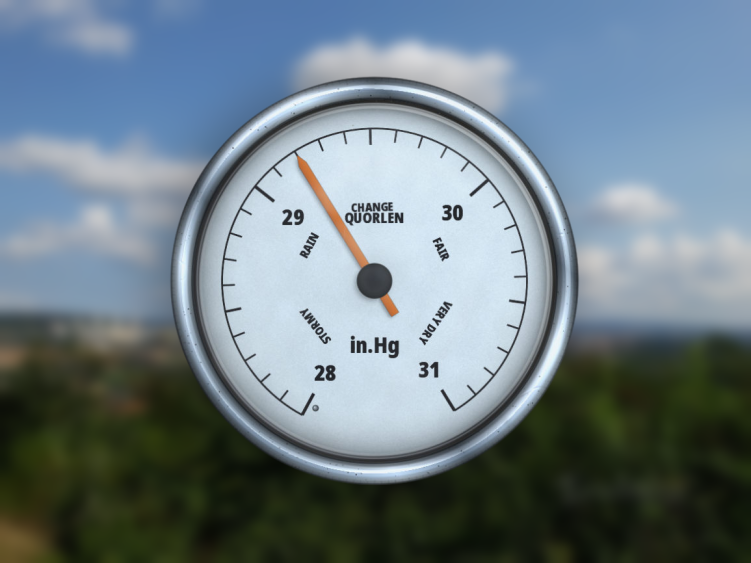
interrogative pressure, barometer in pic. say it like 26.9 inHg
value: 29.2 inHg
